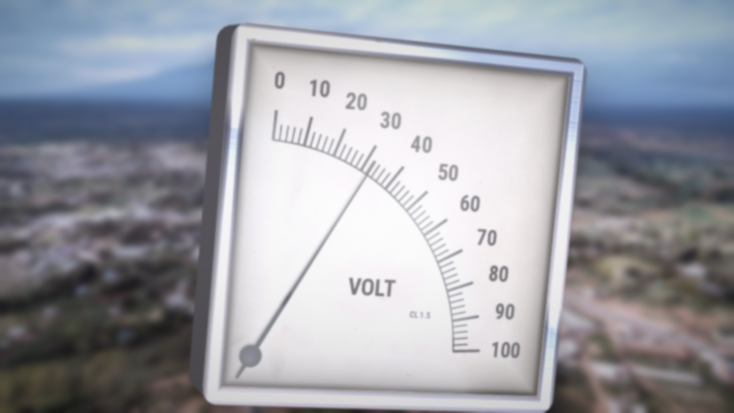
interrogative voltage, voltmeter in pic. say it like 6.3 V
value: 32 V
